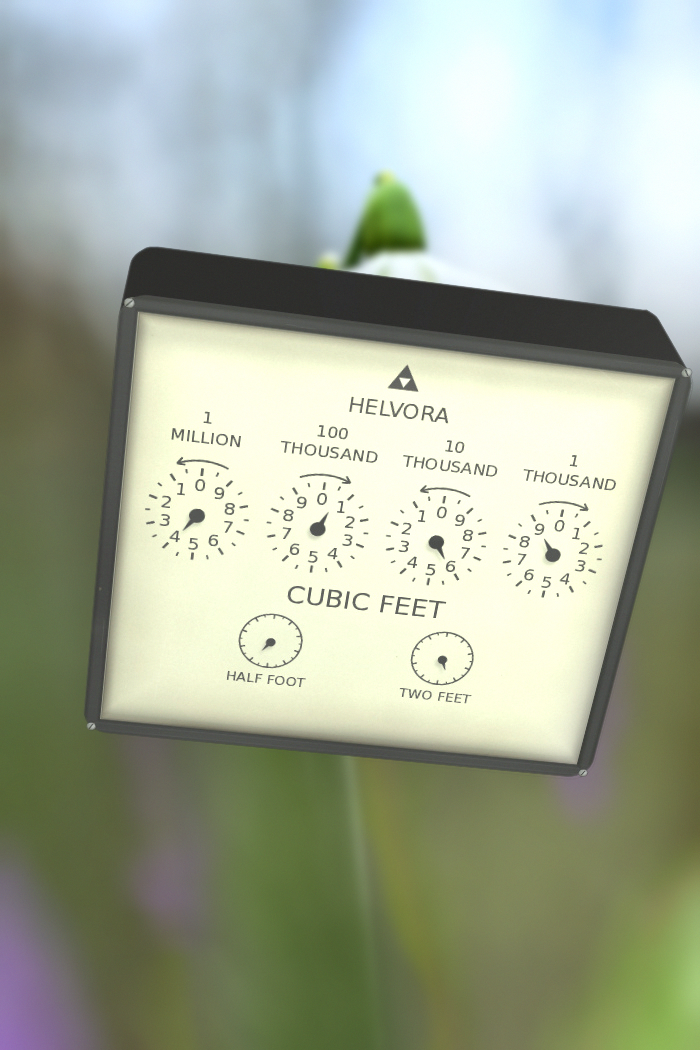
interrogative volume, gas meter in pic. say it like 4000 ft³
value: 405900 ft³
